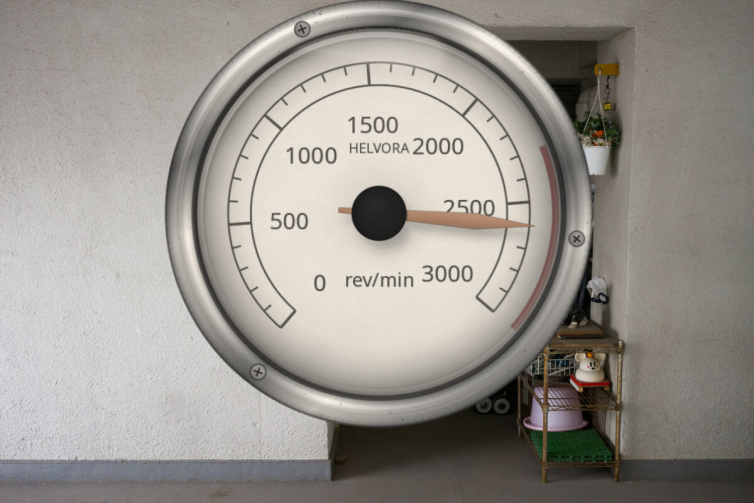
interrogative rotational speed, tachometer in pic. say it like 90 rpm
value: 2600 rpm
